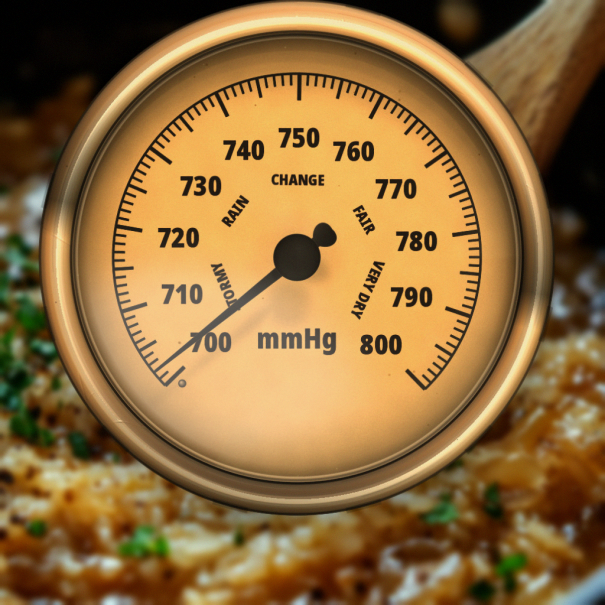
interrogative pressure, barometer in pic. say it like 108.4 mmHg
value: 702 mmHg
